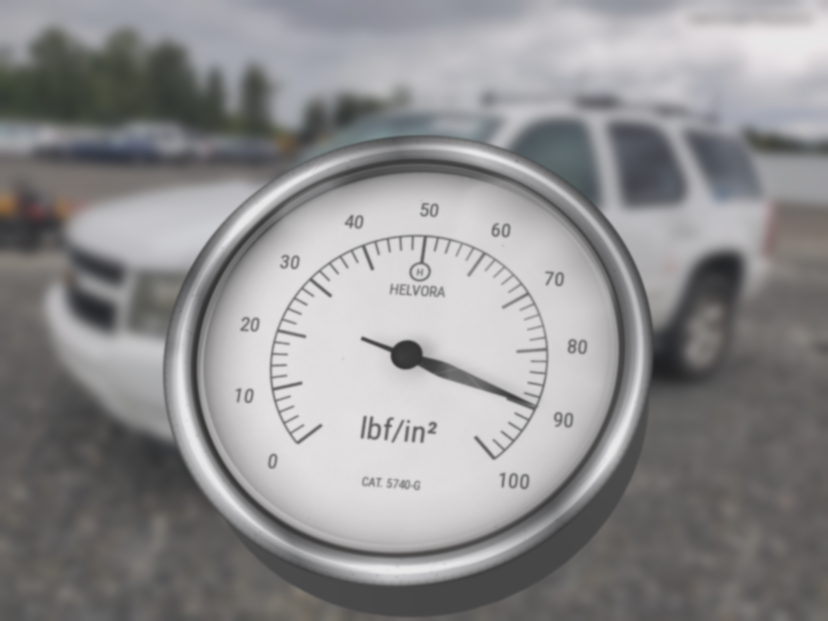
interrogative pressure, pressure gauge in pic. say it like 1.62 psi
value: 90 psi
